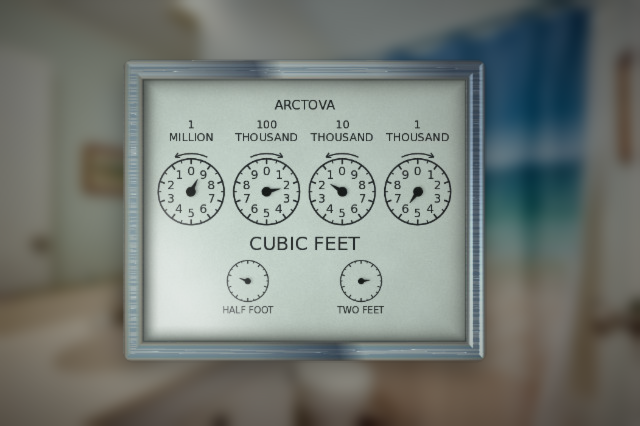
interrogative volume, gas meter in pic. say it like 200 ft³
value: 921600 ft³
